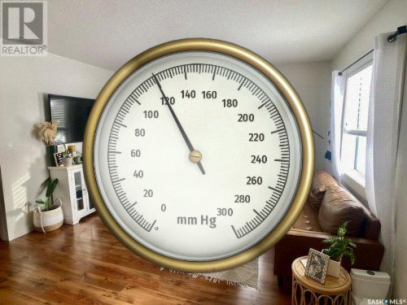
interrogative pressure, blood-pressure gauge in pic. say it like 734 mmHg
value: 120 mmHg
